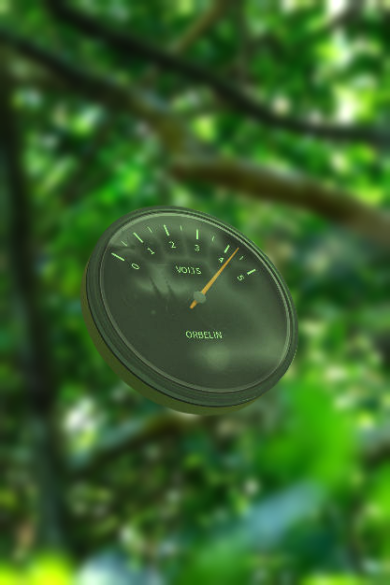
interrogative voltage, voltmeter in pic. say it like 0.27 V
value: 4.25 V
